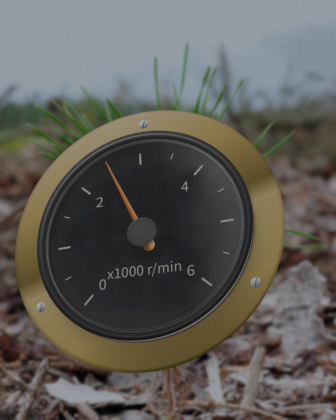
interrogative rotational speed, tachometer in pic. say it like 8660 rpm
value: 2500 rpm
